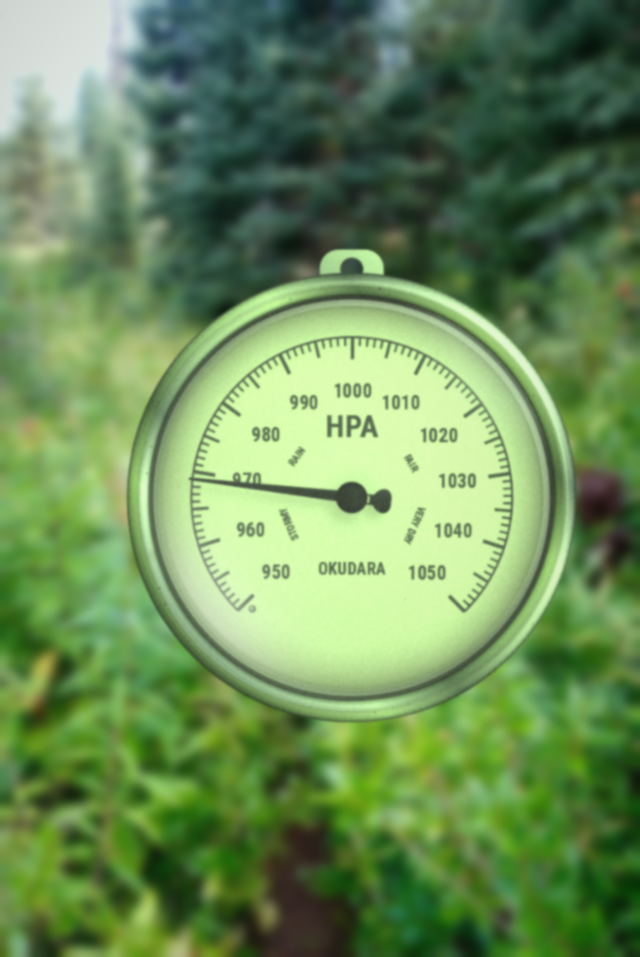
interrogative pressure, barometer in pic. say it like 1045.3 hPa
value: 969 hPa
